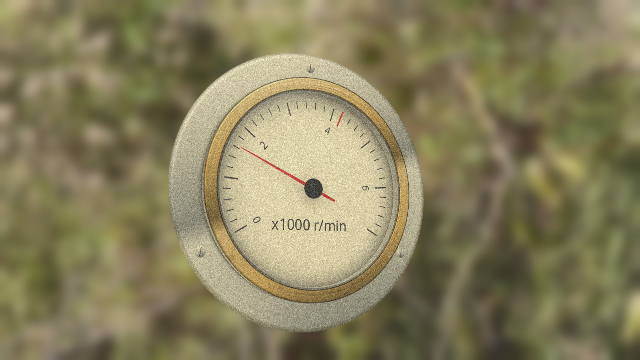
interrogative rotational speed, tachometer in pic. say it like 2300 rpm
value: 1600 rpm
